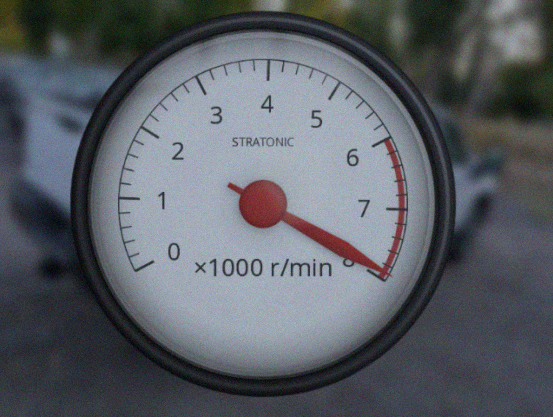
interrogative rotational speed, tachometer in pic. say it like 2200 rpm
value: 7900 rpm
